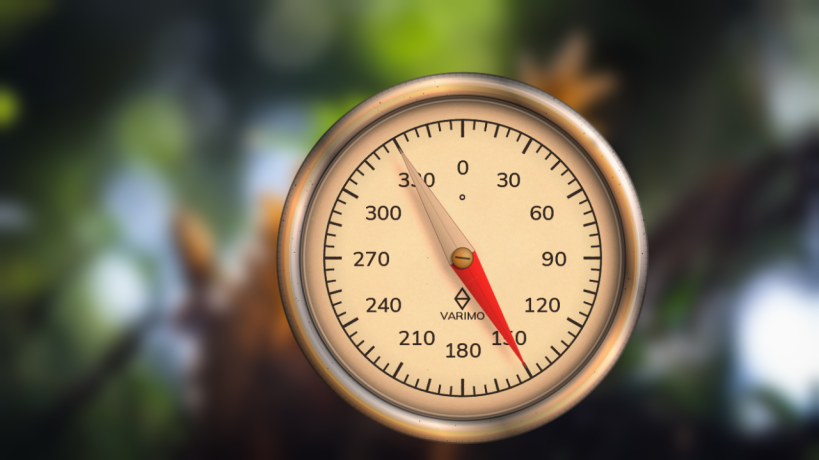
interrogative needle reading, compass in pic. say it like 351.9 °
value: 150 °
